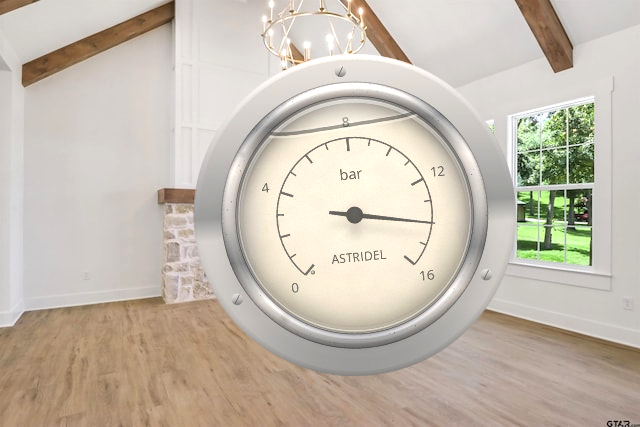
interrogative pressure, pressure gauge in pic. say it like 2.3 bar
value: 14 bar
